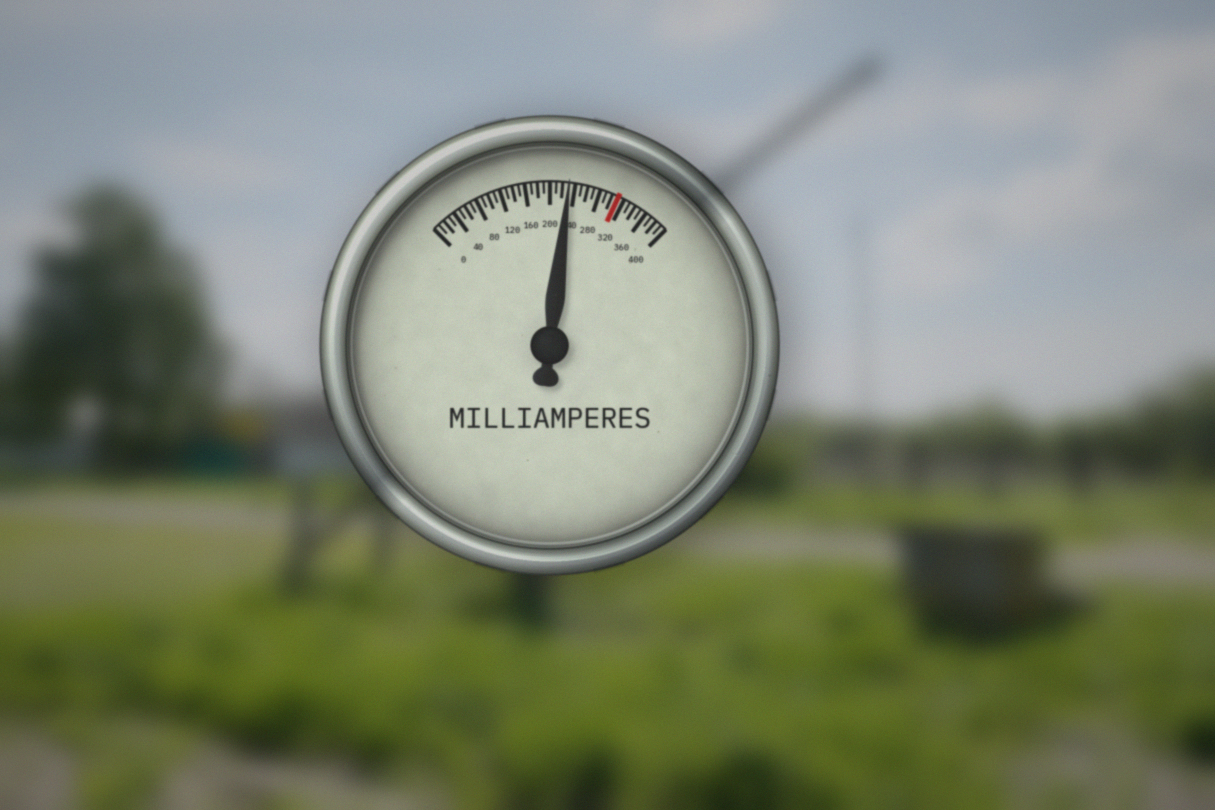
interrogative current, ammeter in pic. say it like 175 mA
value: 230 mA
